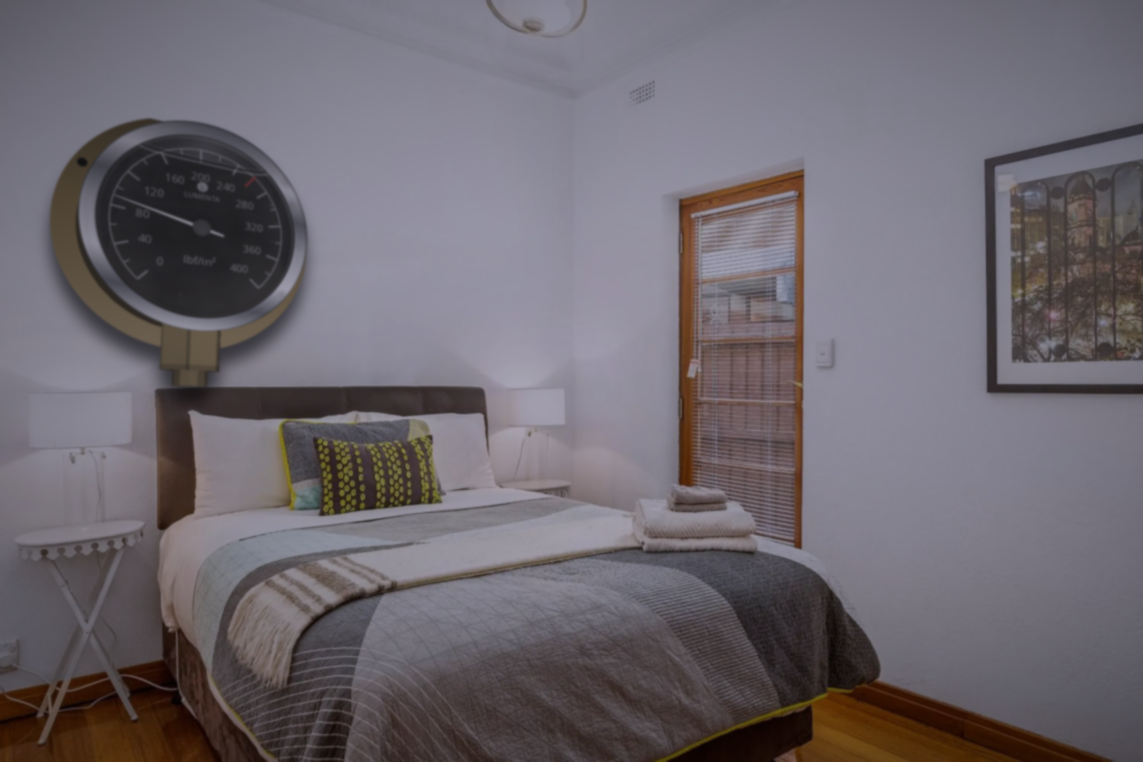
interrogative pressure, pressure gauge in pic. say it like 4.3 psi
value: 90 psi
